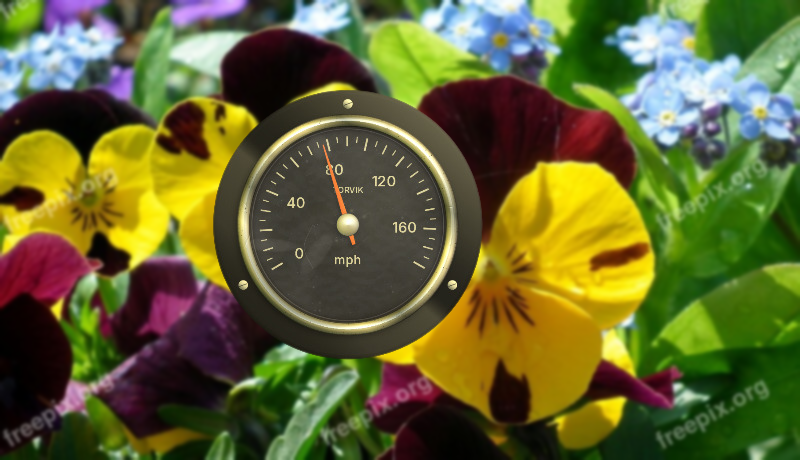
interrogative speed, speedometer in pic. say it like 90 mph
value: 77.5 mph
